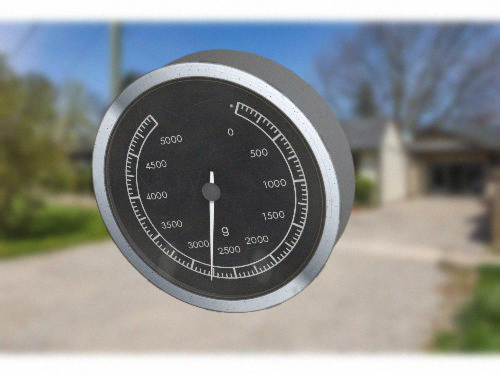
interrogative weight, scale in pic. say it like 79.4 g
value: 2750 g
